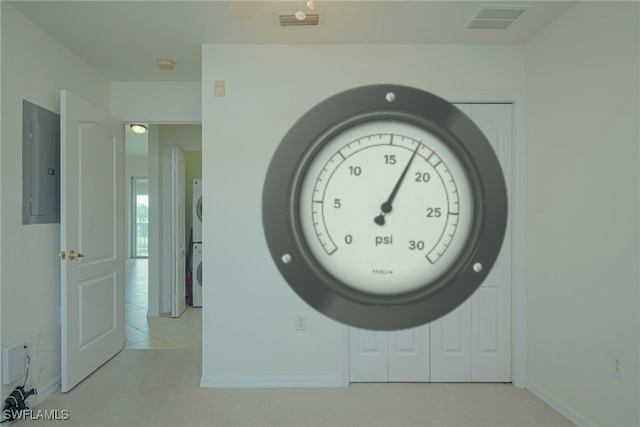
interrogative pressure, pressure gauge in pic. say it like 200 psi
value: 17.5 psi
